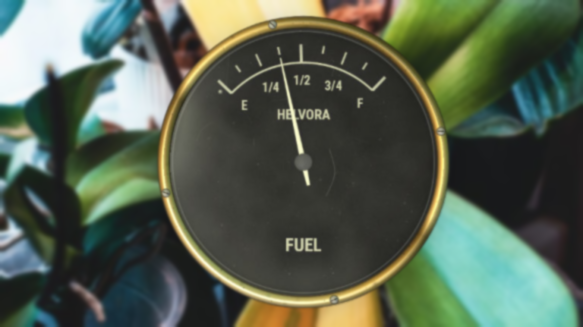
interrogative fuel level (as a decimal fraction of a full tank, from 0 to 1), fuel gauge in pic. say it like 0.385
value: 0.375
